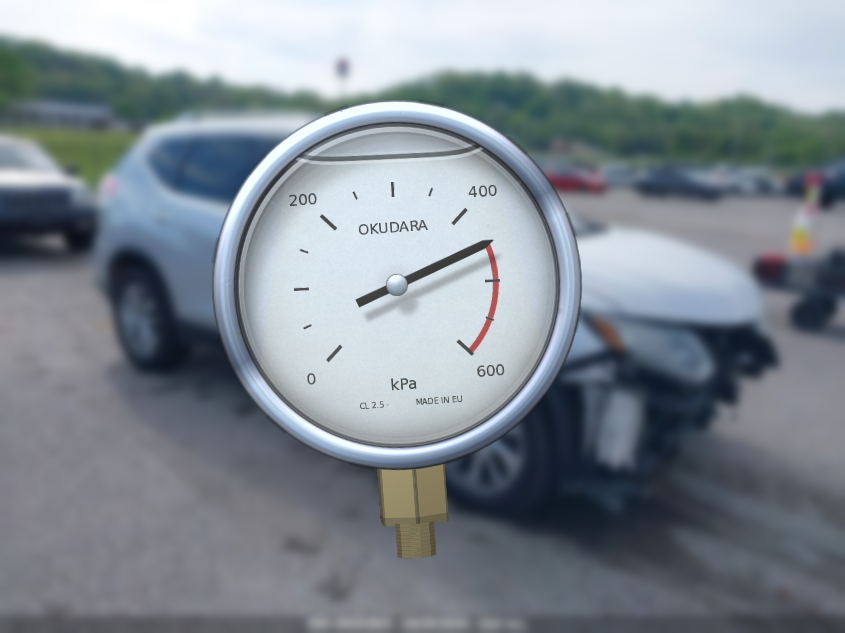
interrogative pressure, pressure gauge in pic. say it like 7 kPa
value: 450 kPa
